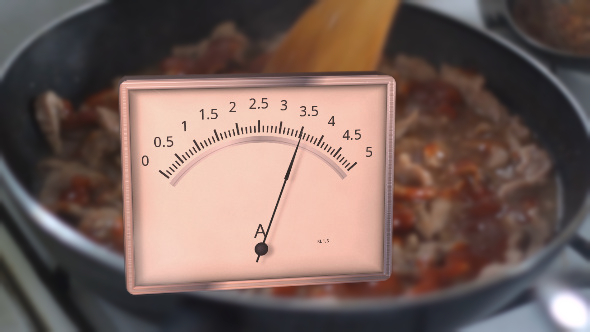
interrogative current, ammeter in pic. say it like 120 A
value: 3.5 A
